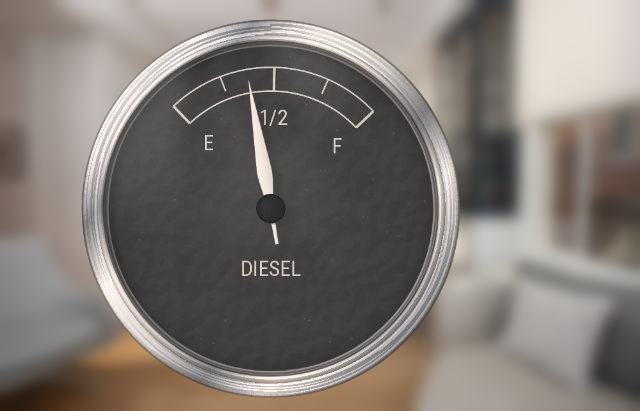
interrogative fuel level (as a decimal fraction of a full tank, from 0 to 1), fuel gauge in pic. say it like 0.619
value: 0.375
